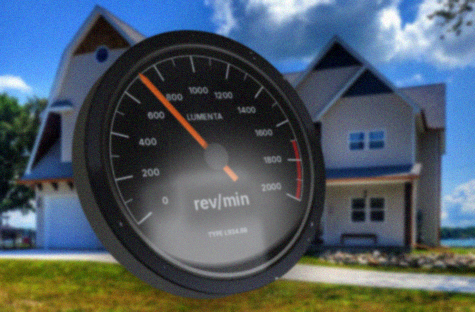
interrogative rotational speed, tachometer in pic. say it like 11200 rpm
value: 700 rpm
